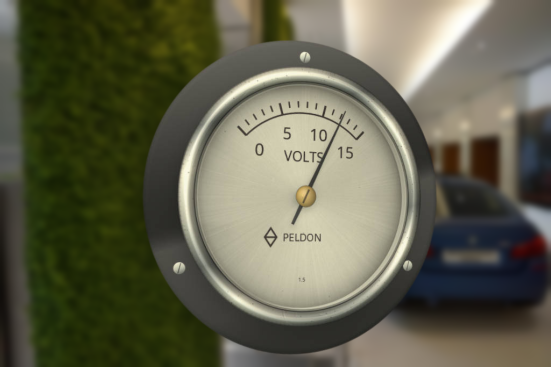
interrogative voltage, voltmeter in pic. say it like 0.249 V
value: 12 V
